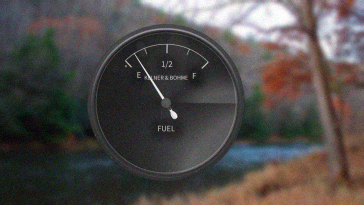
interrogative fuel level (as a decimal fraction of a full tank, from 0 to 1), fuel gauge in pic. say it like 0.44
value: 0.125
